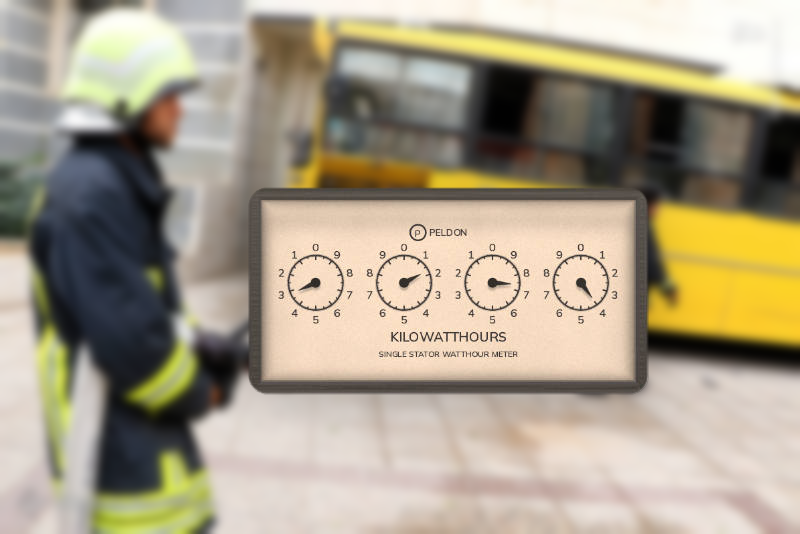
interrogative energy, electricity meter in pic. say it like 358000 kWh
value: 3174 kWh
